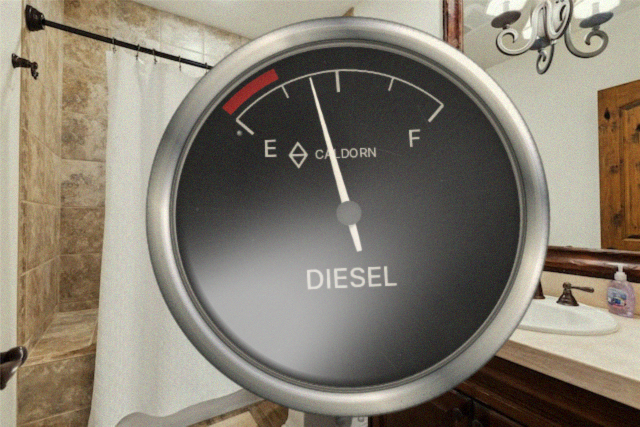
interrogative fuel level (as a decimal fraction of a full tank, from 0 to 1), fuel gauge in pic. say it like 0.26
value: 0.375
